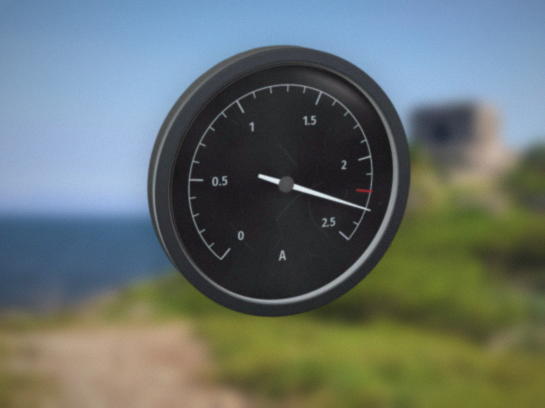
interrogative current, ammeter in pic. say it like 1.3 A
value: 2.3 A
